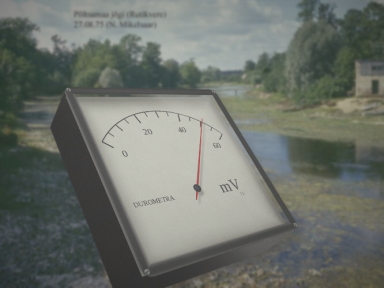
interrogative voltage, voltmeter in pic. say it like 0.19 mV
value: 50 mV
